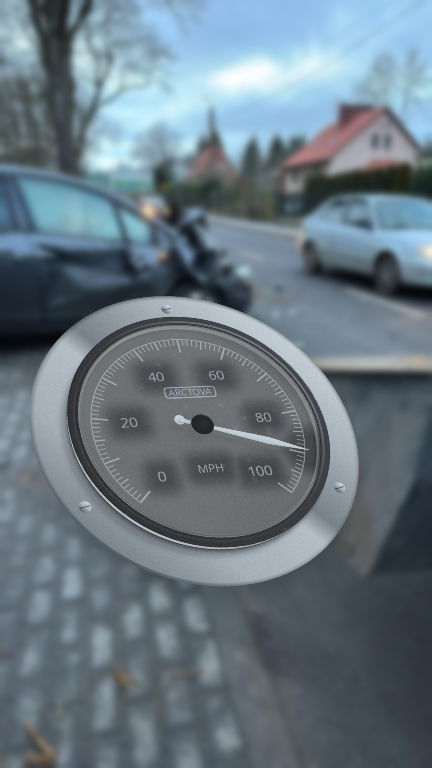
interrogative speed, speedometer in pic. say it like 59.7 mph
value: 90 mph
